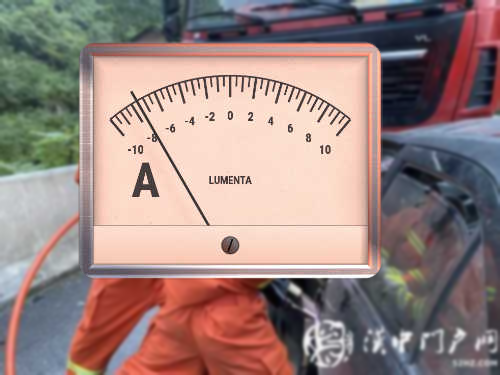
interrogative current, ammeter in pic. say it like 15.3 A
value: -7.5 A
